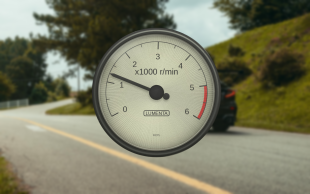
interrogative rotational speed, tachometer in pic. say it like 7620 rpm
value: 1250 rpm
